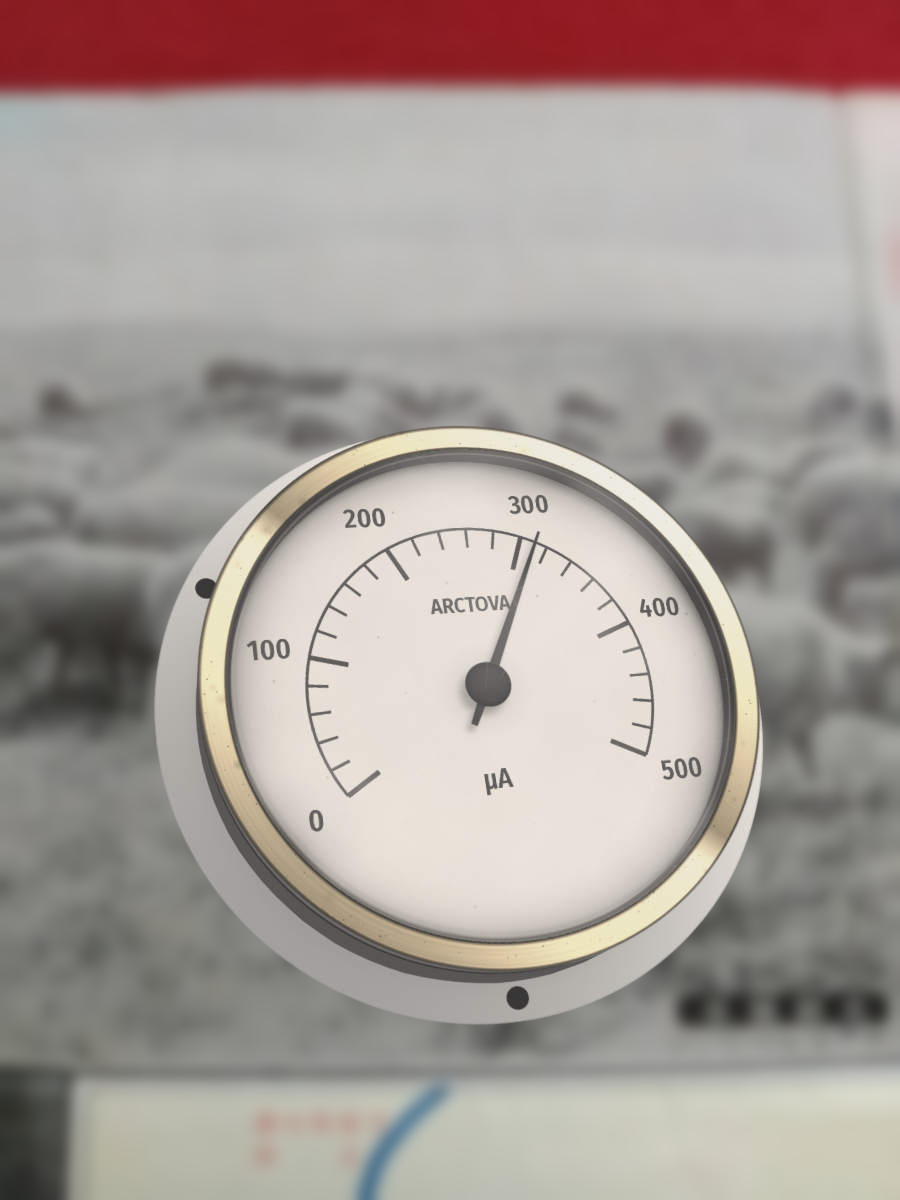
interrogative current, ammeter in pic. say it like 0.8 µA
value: 310 µA
